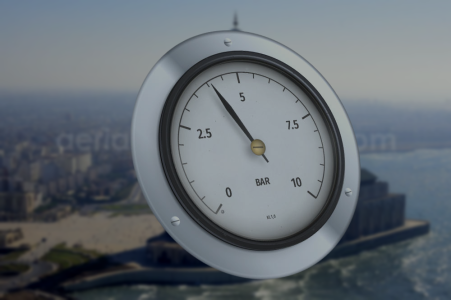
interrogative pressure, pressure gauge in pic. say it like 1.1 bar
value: 4 bar
